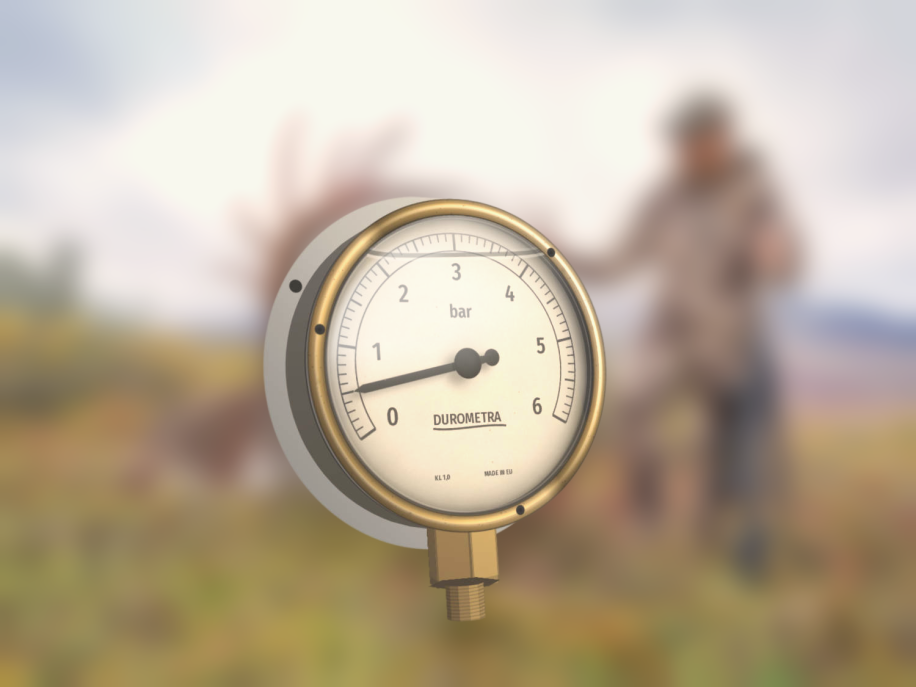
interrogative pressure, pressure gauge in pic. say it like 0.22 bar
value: 0.5 bar
